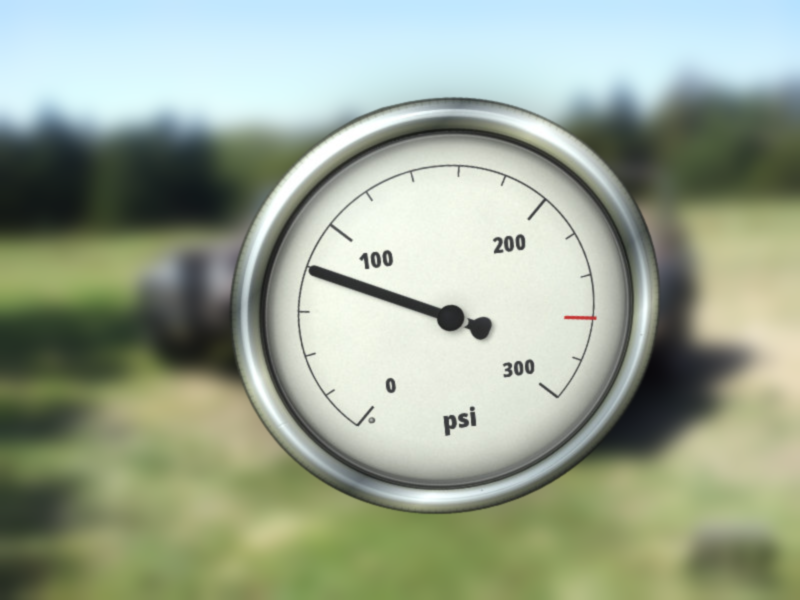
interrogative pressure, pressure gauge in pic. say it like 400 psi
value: 80 psi
